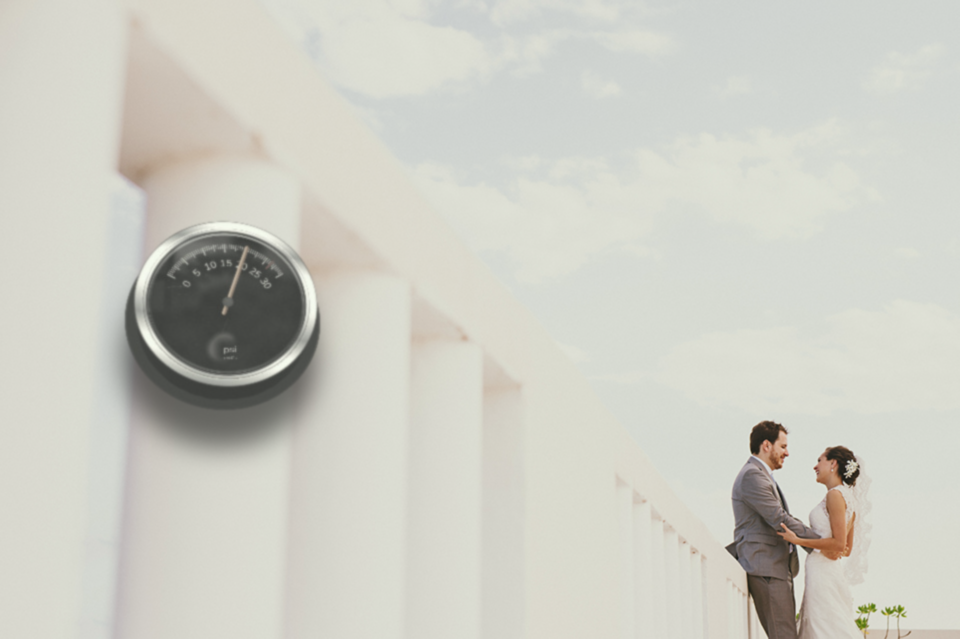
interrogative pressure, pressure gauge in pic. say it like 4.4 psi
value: 20 psi
